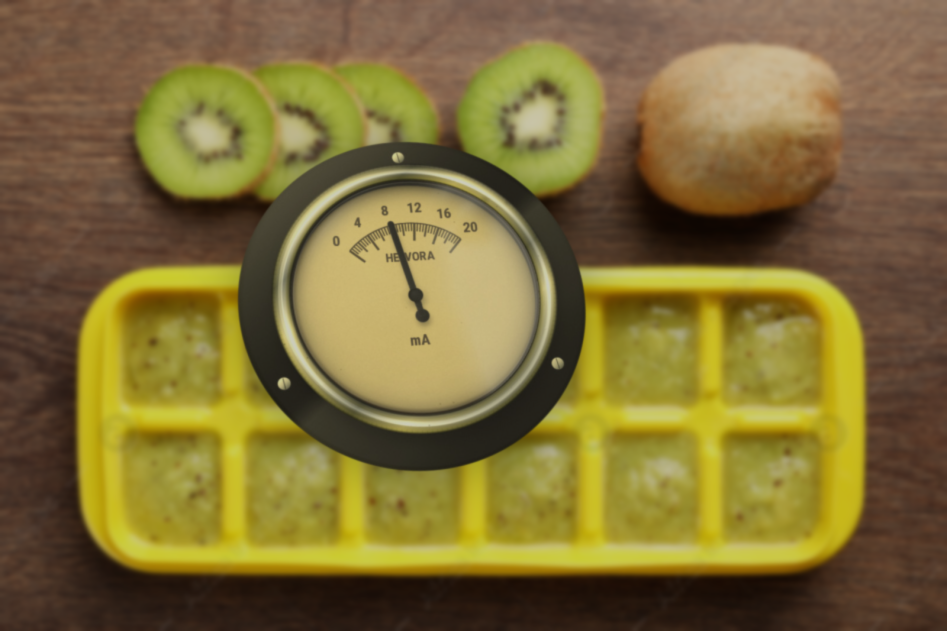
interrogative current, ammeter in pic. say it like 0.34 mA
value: 8 mA
